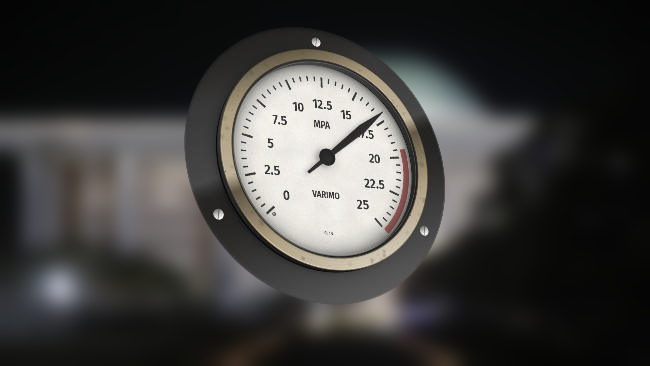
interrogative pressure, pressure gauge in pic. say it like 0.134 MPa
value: 17 MPa
